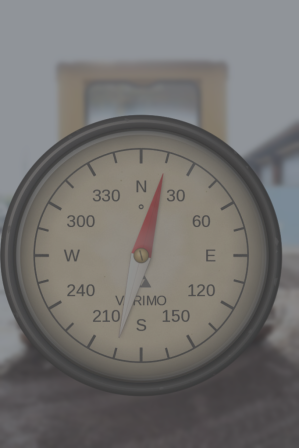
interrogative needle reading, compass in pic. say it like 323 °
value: 15 °
